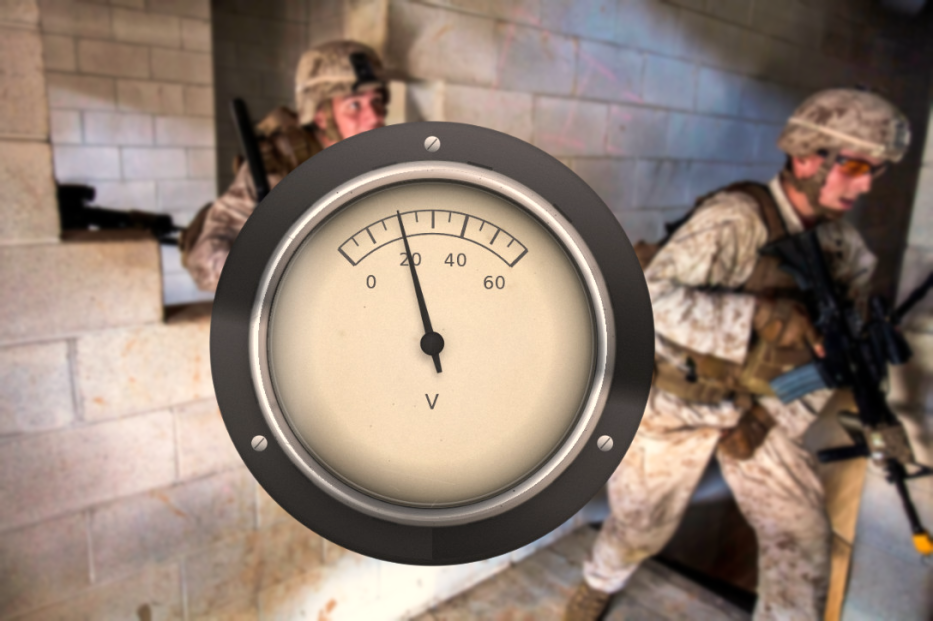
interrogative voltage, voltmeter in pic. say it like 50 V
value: 20 V
